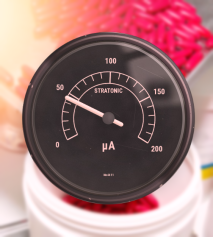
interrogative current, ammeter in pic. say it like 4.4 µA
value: 45 µA
